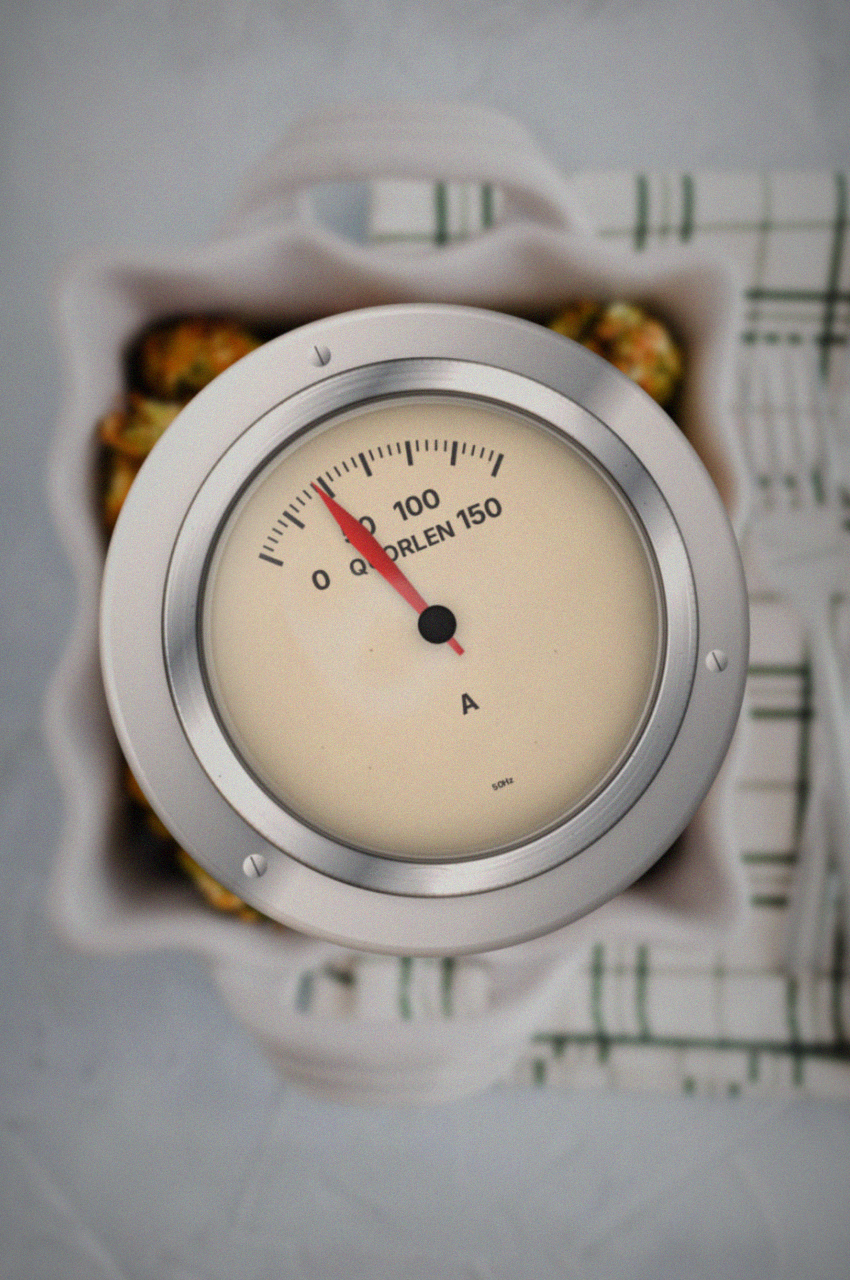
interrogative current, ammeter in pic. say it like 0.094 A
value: 45 A
